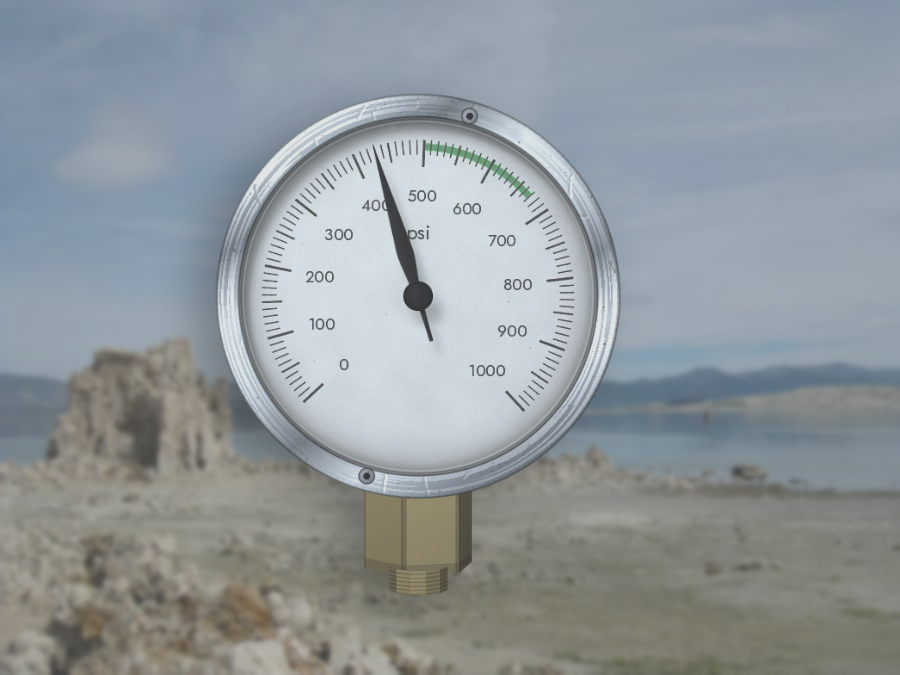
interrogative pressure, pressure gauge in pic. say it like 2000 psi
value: 430 psi
